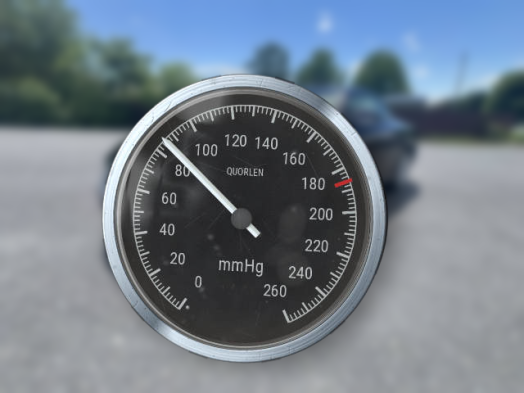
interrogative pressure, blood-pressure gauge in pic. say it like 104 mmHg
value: 86 mmHg
